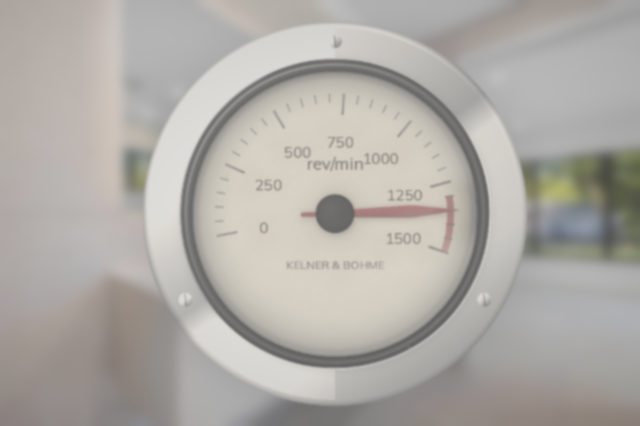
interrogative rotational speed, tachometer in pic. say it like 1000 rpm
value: 1350 rpm
